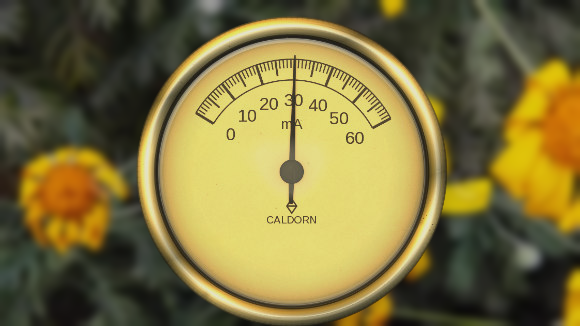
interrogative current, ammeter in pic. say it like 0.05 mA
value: 30 mA
